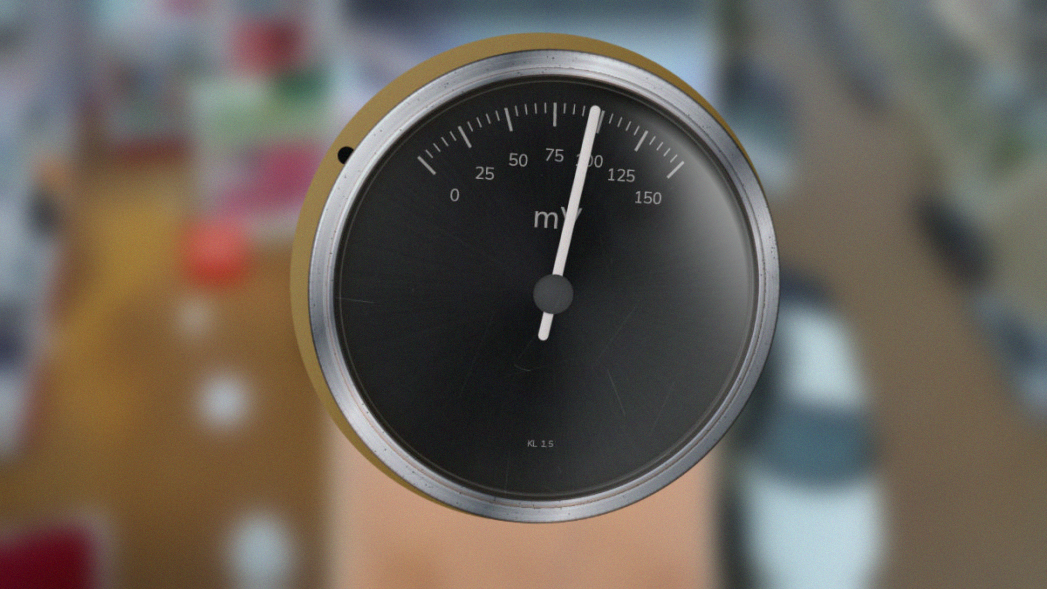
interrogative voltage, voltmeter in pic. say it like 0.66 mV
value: 95 mV
